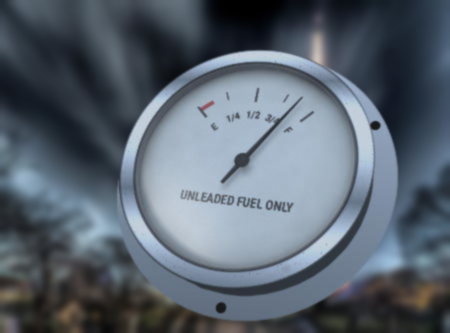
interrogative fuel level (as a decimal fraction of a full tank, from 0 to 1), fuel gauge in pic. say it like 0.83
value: 0.875
